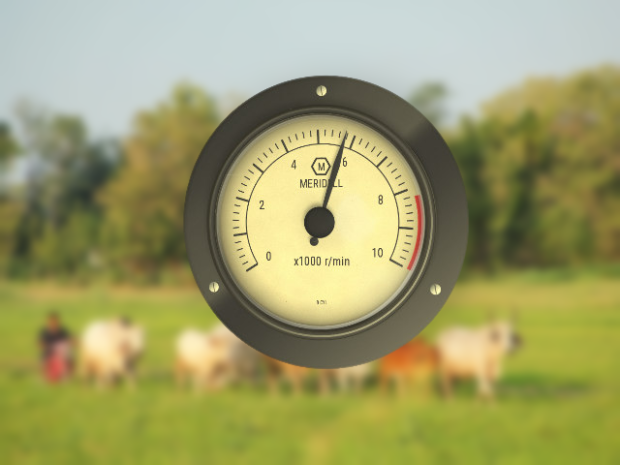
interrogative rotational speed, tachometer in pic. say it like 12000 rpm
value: 5800 rpm
